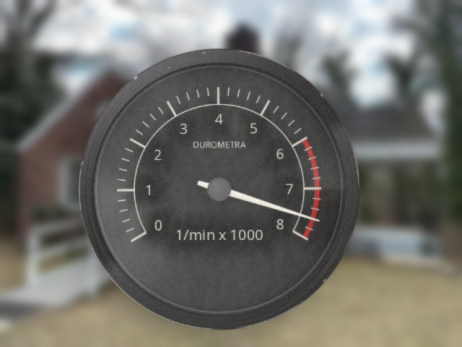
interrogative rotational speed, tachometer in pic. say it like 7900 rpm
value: 7600 rpm
